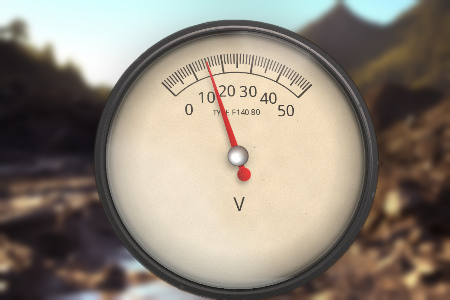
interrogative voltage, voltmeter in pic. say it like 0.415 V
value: 15 V
